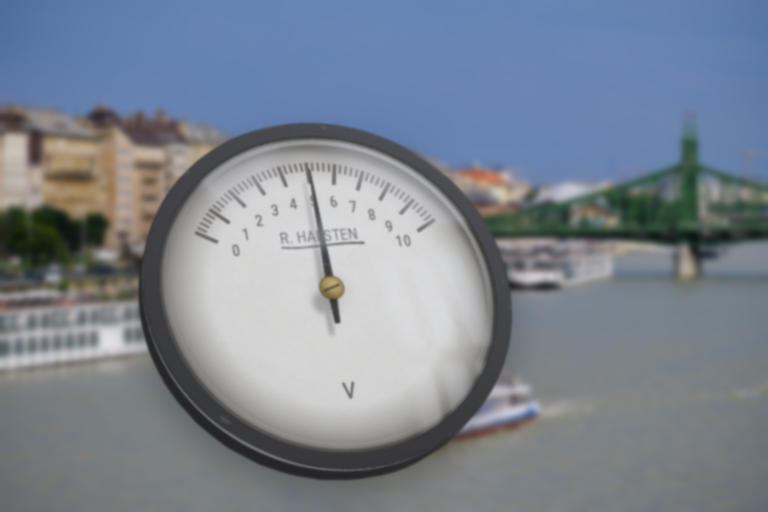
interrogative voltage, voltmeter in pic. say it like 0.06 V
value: 5 V
